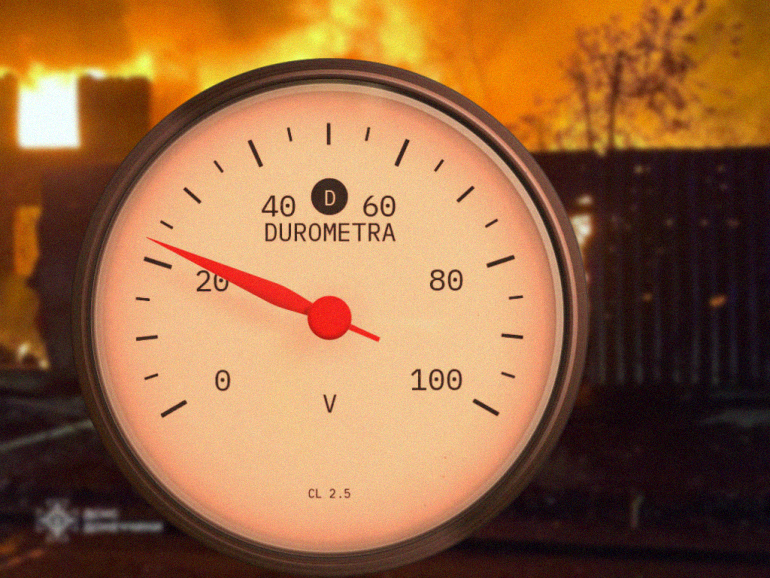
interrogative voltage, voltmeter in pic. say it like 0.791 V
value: 22.5 V
